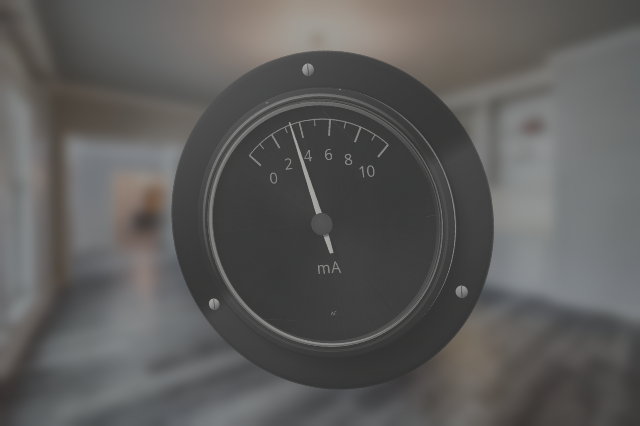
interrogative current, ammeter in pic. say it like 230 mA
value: 3.5 mA
